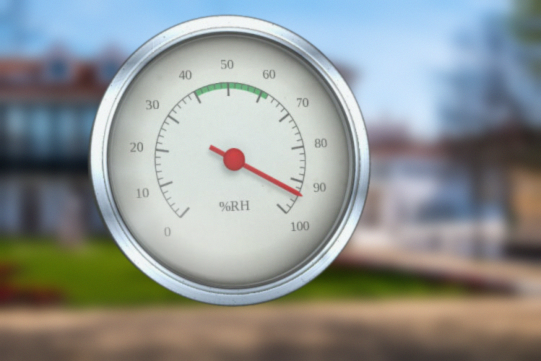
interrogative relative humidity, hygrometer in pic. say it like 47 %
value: 94 %
